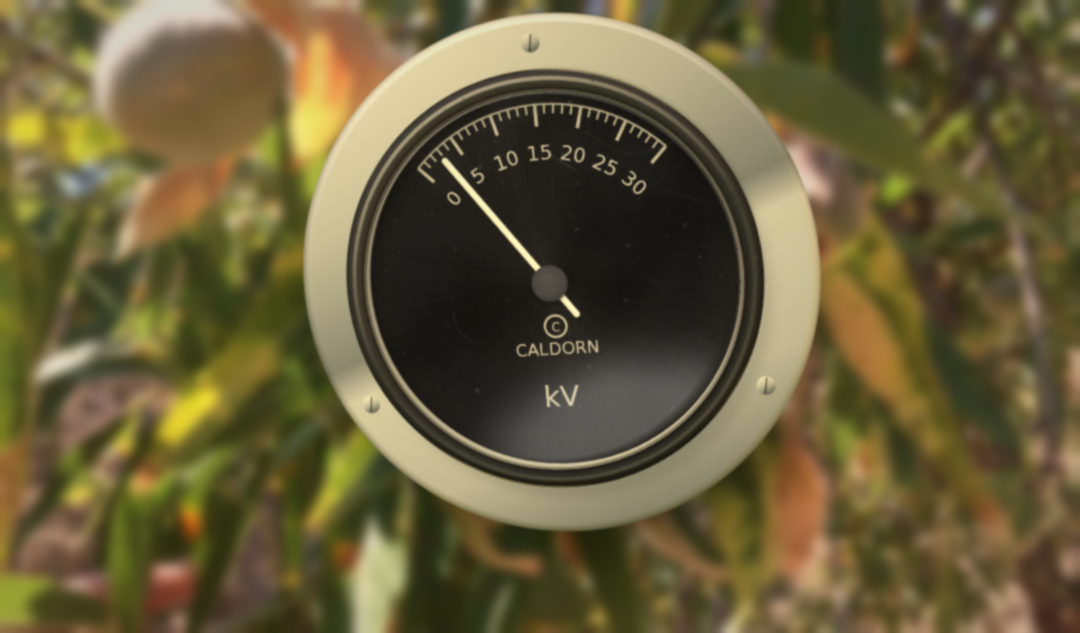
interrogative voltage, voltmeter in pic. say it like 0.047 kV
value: 3 kV
